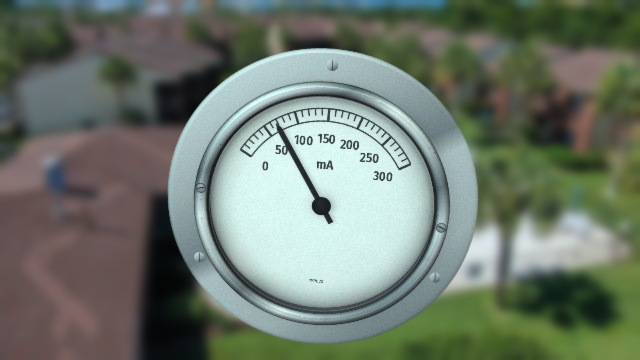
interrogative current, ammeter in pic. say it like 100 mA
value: 70 mA
